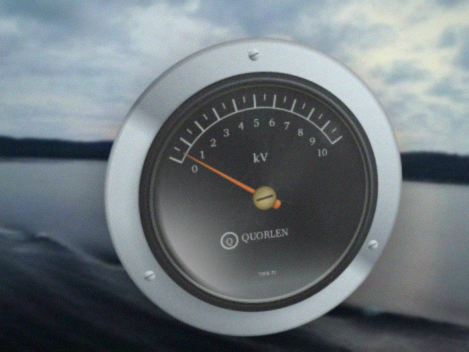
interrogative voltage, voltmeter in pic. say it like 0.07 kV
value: 0.5 kV
